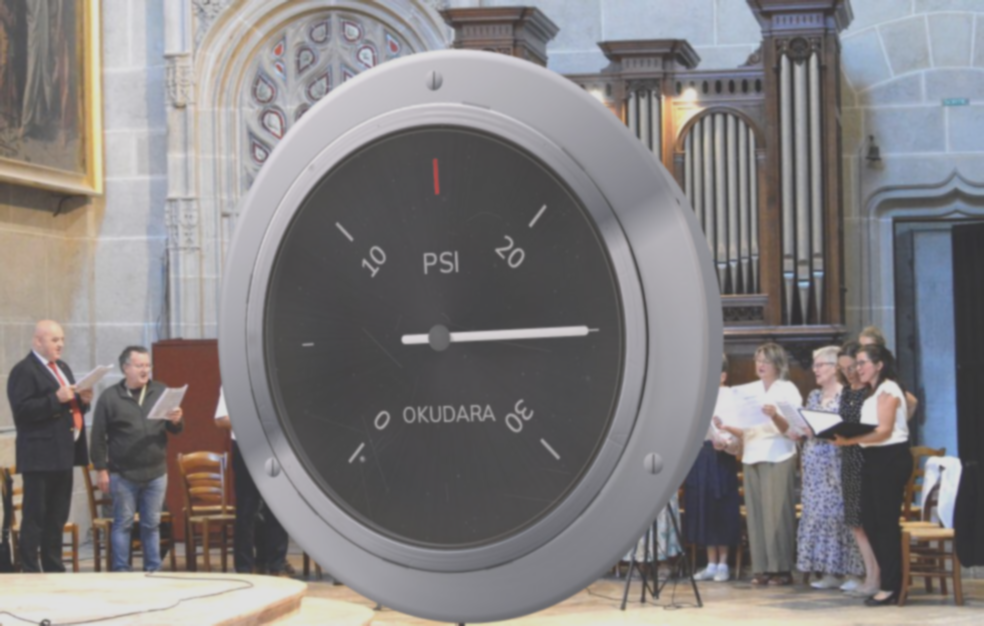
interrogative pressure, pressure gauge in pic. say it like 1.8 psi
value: 25 psi
